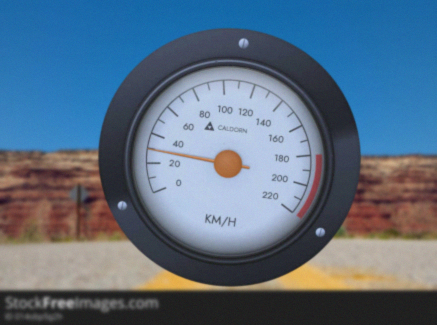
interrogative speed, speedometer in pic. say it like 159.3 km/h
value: 30 km/h
